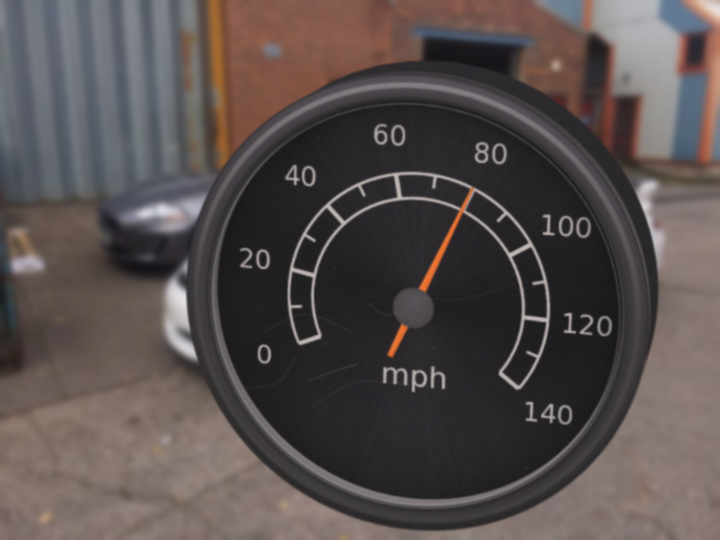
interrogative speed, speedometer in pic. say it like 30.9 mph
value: 80 mph
